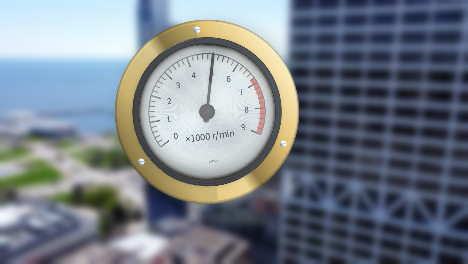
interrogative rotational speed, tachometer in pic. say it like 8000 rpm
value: 5000 rpm
